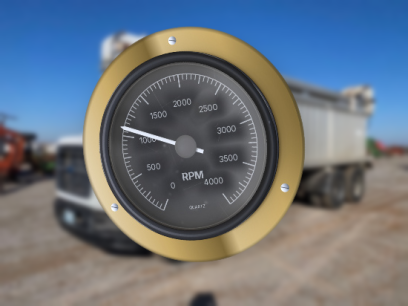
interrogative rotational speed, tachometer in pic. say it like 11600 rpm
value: 1100 rpm
